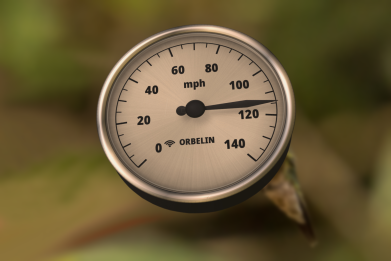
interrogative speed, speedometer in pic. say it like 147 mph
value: 115 mph
